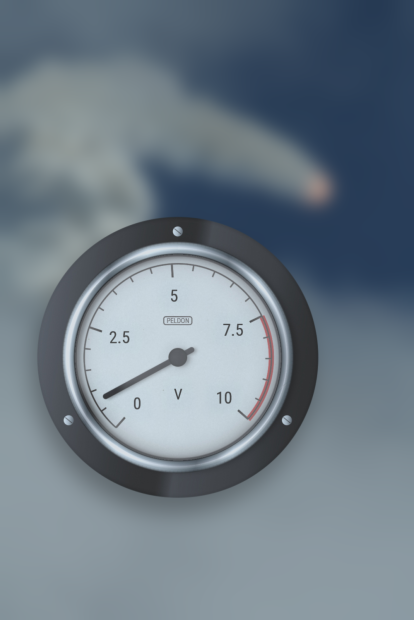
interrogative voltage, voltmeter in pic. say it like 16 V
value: 0.75 V
